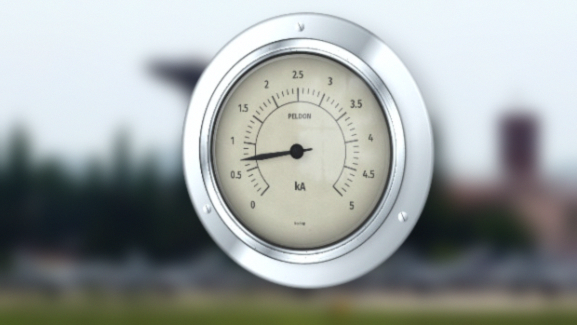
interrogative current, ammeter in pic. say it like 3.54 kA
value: 0.7 kA
